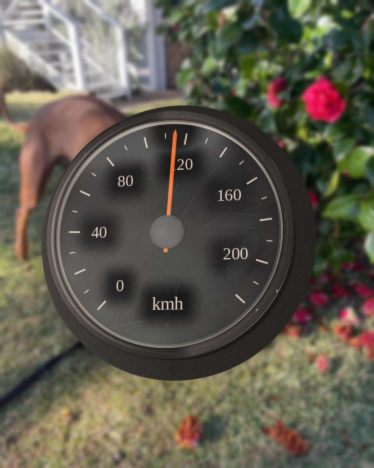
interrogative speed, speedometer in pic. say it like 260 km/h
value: 115 km/h
